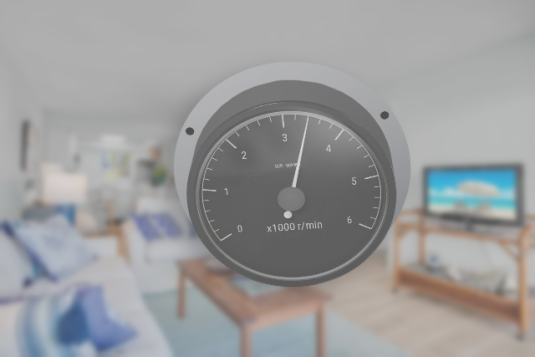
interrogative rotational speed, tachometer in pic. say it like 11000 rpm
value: 3400 rpm
